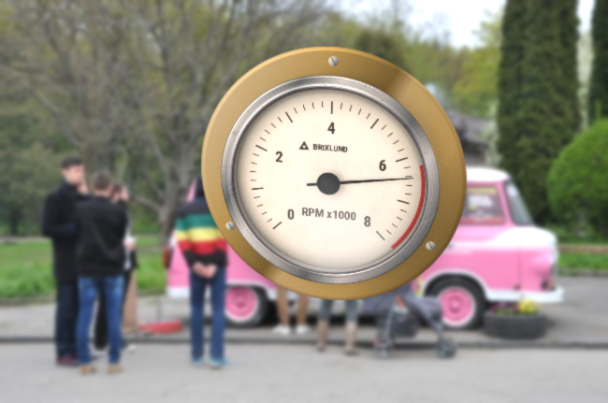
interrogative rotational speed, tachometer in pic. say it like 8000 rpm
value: 6400 rpm
